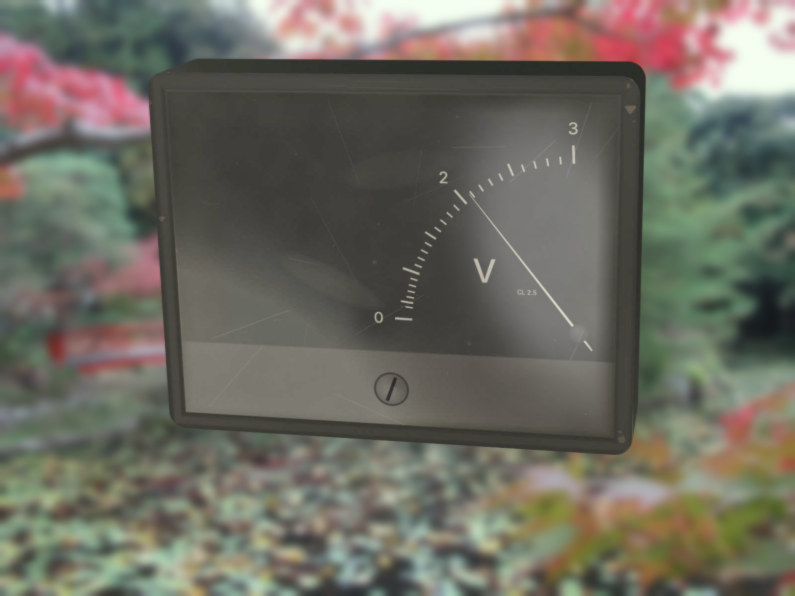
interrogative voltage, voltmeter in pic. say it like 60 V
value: 2.1 V
